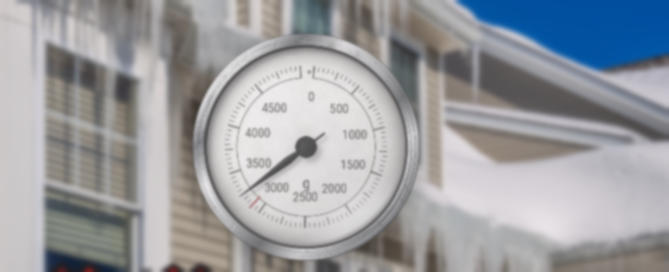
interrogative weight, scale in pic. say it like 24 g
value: 3250 g
